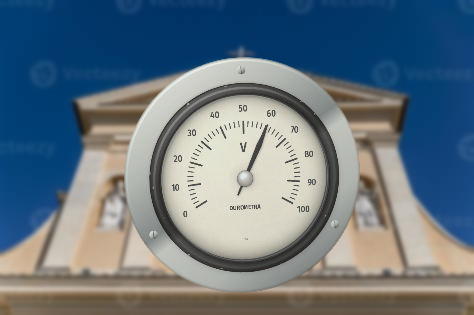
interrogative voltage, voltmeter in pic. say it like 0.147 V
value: 60 V
